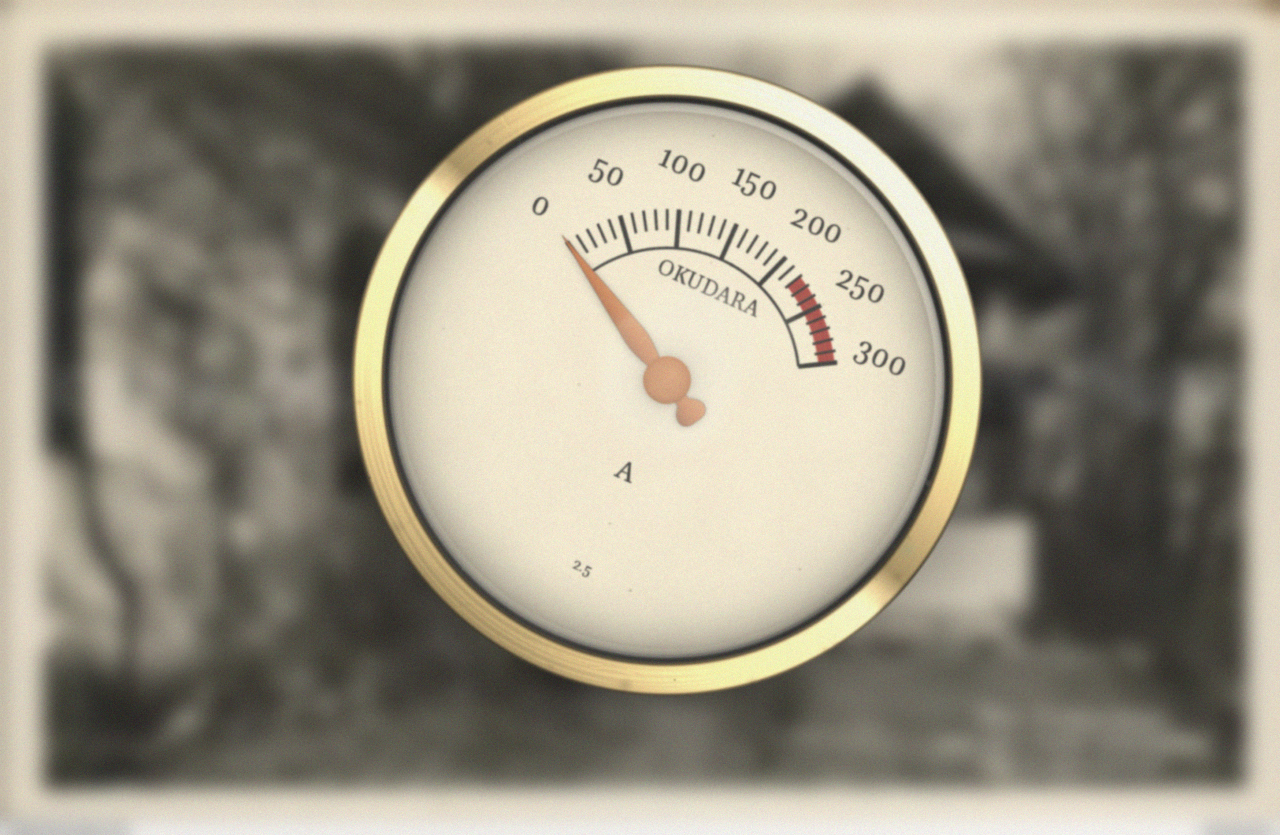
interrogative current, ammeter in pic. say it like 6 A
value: 0 A
